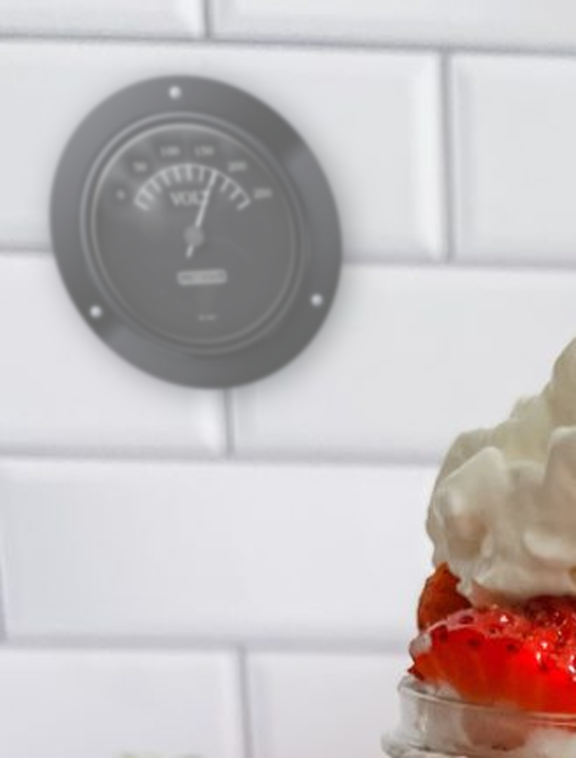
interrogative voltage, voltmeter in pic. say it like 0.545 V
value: 175 V
